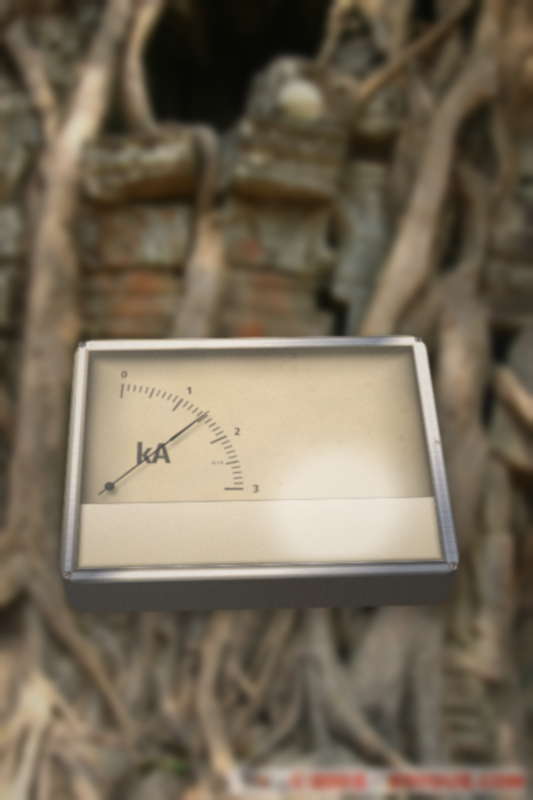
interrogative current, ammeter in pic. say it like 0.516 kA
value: 1.5 kA
